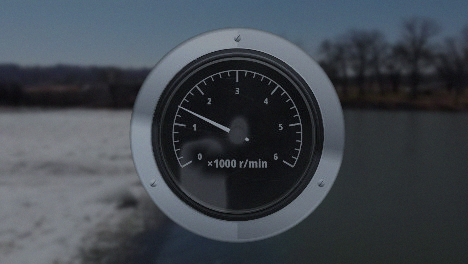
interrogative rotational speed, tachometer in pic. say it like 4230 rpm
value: 1400 rpm
